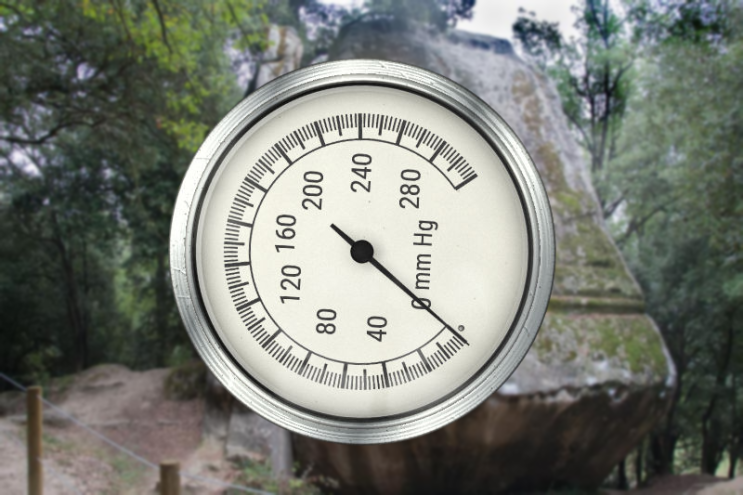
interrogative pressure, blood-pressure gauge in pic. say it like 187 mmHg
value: 0 mmHg
